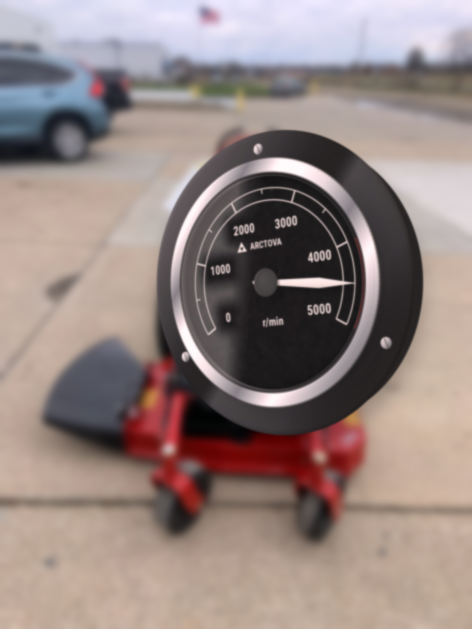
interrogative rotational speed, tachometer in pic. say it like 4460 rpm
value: 4500 rpm
